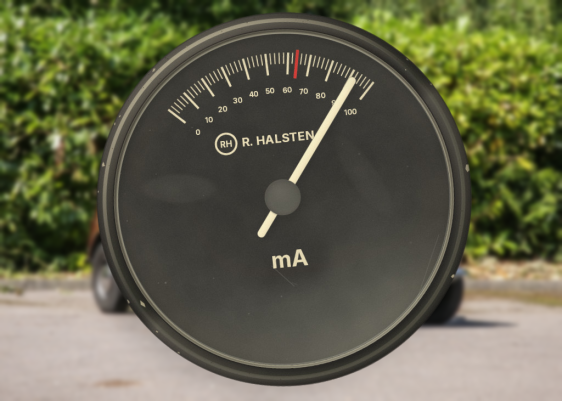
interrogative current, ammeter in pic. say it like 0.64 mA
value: 92 mA
